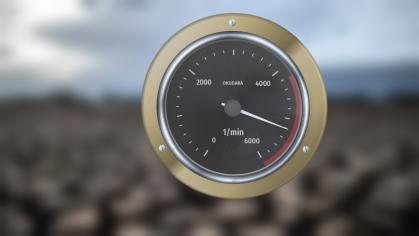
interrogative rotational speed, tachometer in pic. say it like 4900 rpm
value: 5200 rpm
